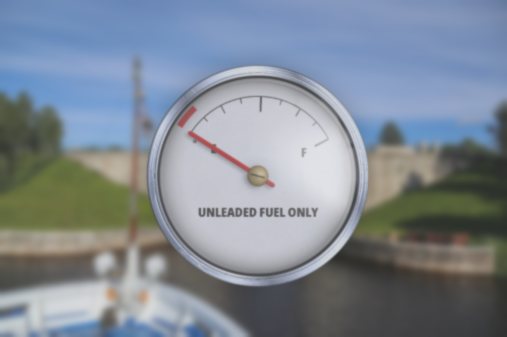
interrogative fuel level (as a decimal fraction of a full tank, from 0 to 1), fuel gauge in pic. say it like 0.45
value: 0
